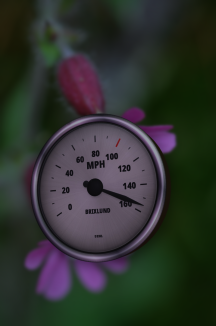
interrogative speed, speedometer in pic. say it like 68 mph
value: 155 mph
